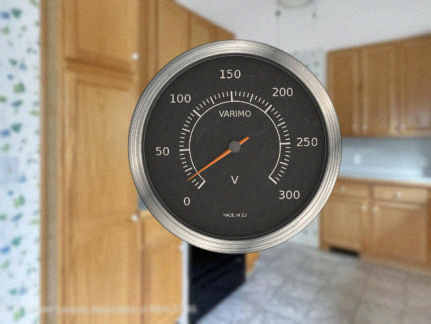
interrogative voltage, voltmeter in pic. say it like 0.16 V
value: 15 V
